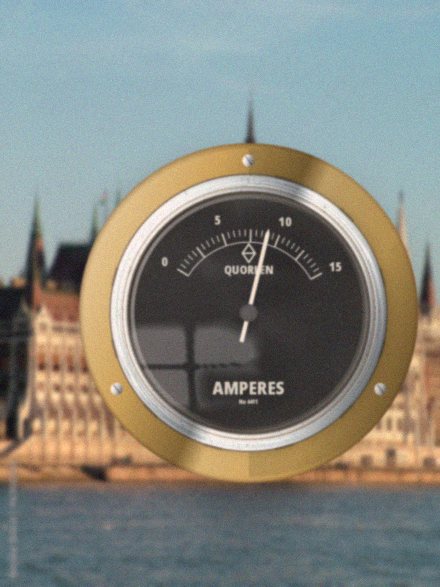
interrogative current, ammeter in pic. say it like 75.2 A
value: 9 A
